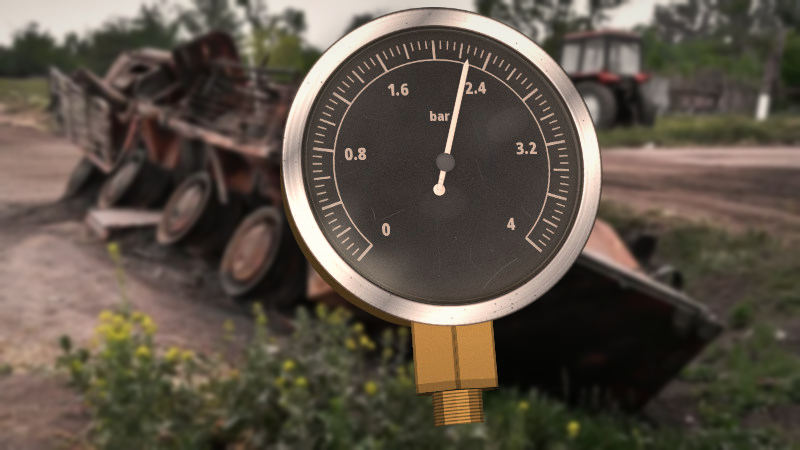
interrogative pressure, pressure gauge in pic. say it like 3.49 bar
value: 2.25 bar
